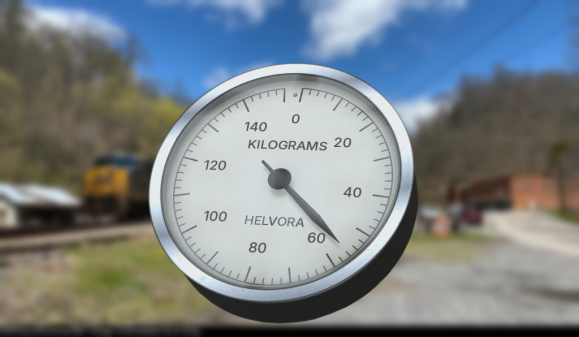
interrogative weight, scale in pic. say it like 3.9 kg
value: 56 kg
